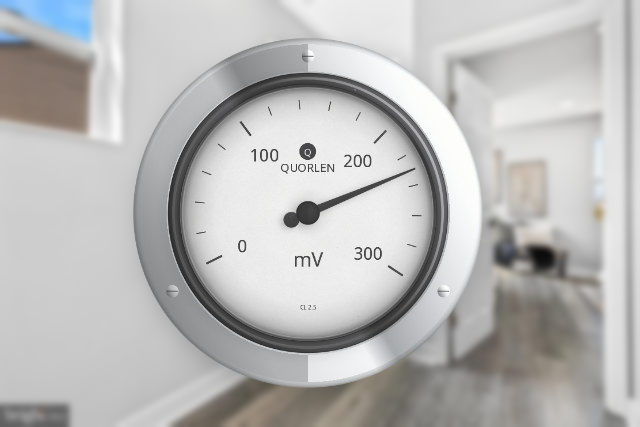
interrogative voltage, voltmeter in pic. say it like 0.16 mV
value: 230 mV
